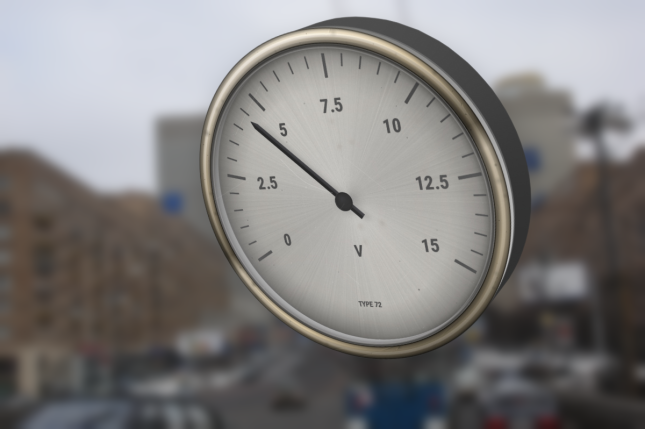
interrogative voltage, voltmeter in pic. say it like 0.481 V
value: 4.5 V
